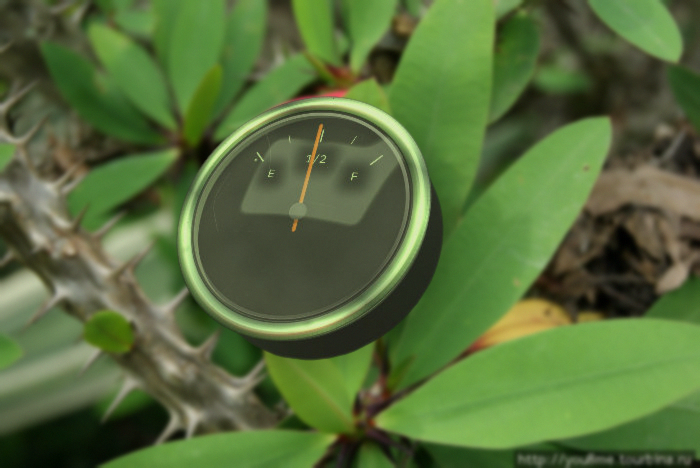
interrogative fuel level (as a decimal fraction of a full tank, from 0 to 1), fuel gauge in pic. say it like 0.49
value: 0.5
